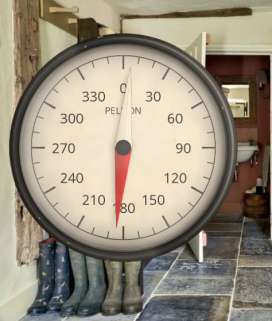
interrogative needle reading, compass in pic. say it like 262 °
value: 185 °
